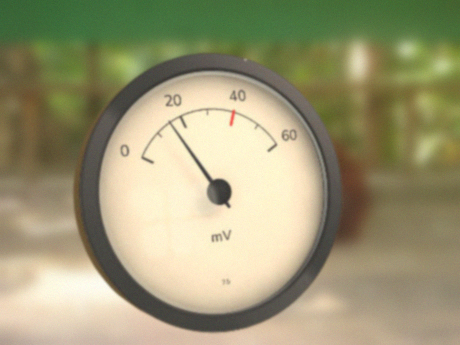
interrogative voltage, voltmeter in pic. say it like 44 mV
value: 15 mV
